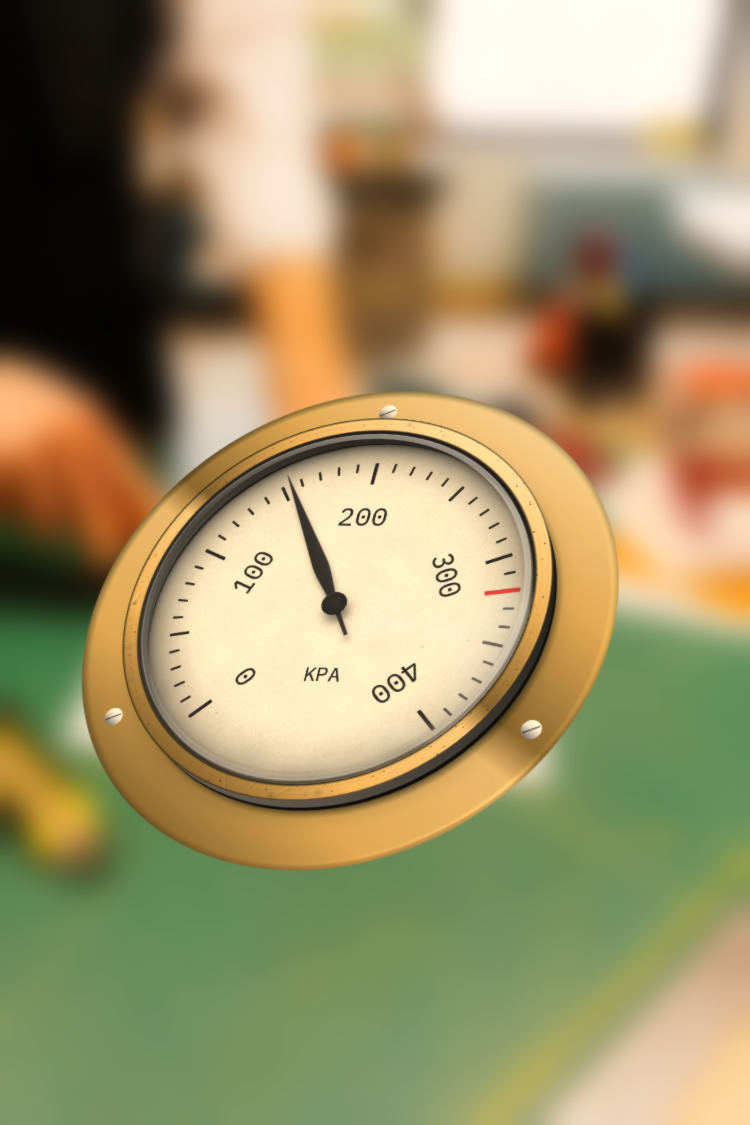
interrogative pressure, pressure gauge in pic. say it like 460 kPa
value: 155 kPa
